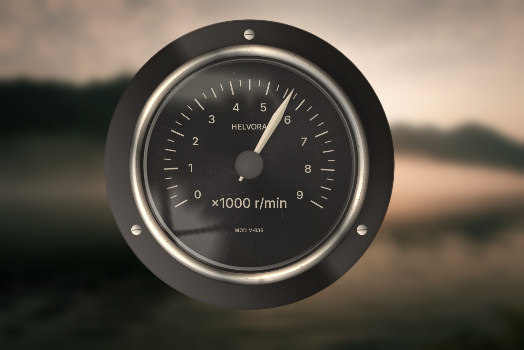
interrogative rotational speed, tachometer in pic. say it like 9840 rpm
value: 5625 rpm
